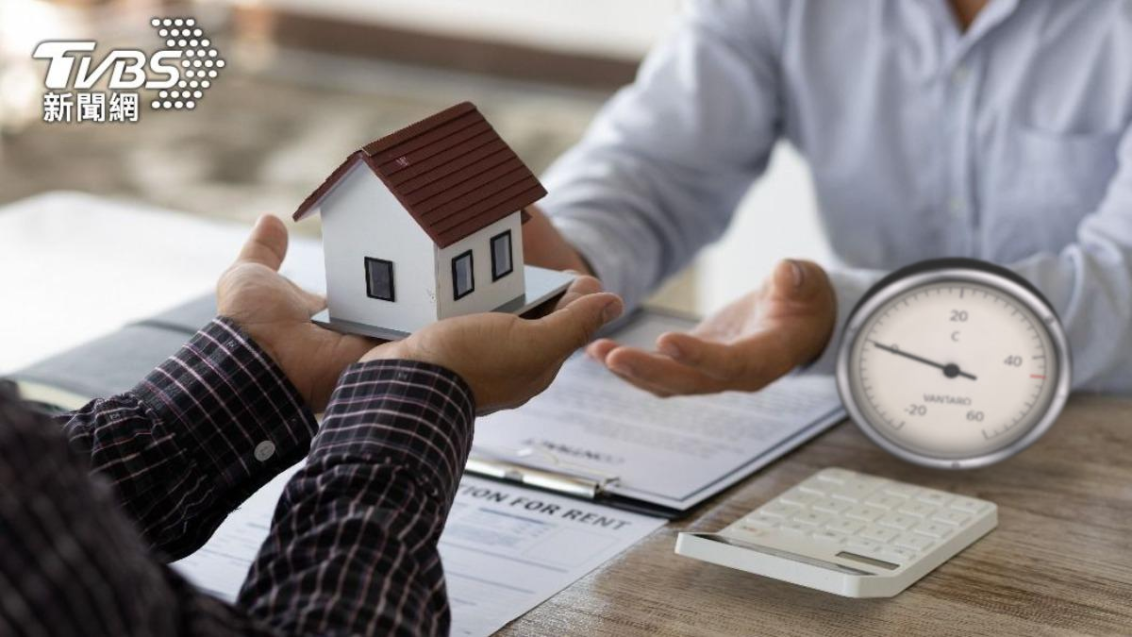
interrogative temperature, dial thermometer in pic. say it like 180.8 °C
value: 0 °C
